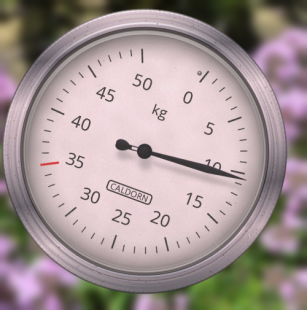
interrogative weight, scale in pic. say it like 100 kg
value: 10.5 kg
